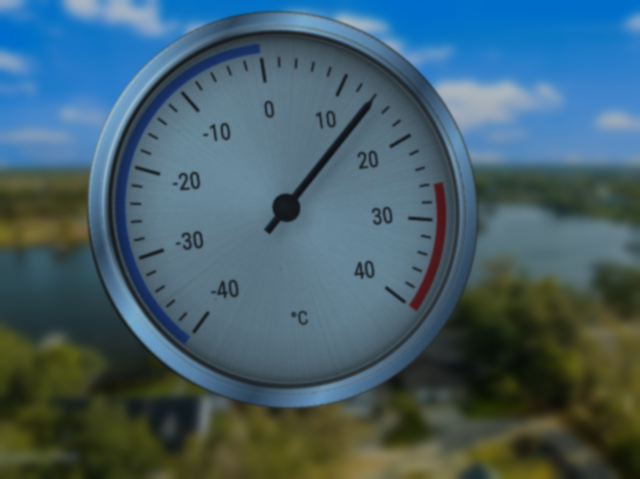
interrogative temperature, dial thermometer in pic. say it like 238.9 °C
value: 14 °C
